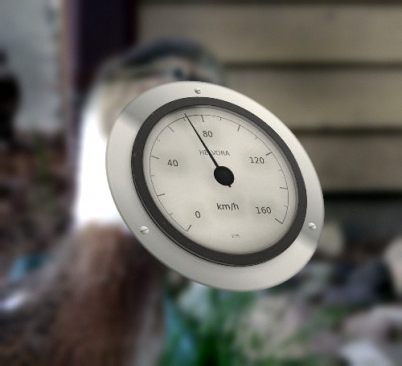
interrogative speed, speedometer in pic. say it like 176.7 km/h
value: 70 km/h
